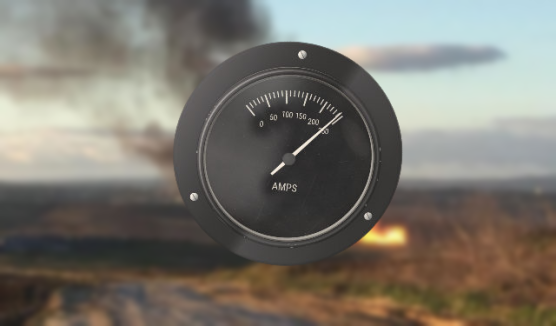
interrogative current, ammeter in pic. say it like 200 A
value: 240 A
